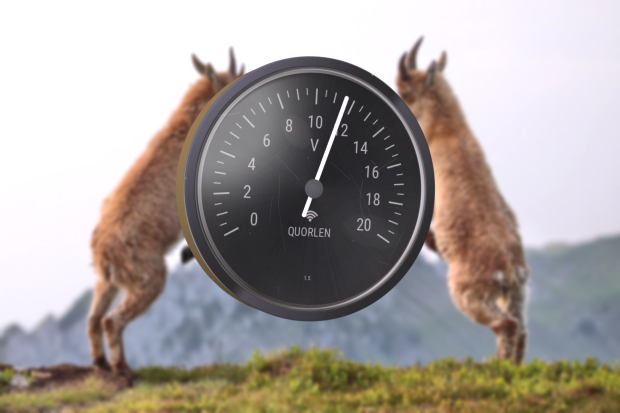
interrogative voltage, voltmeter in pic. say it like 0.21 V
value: 11.5 V
